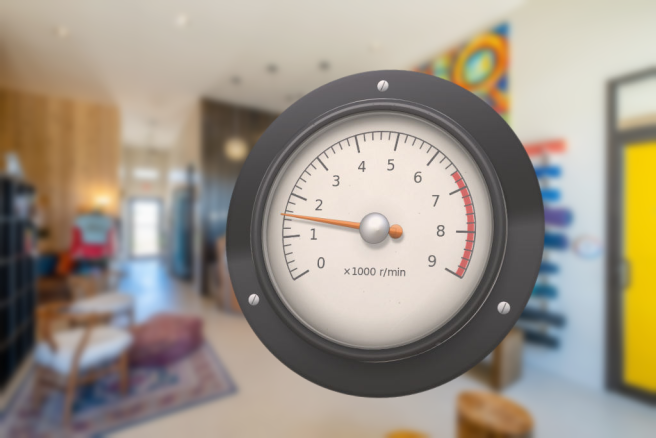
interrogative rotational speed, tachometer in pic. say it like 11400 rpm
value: 1500 rpm
